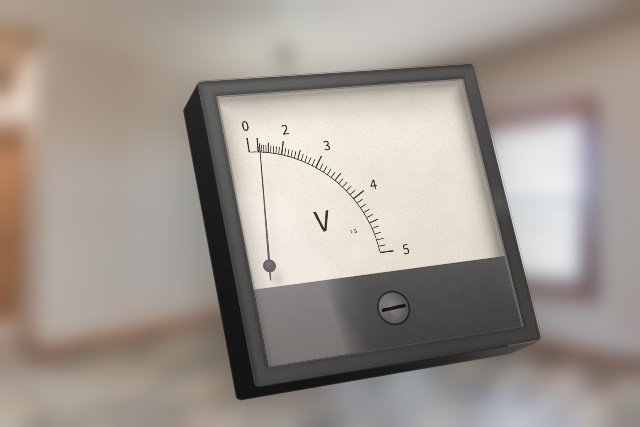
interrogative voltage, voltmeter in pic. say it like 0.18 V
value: 1 V
